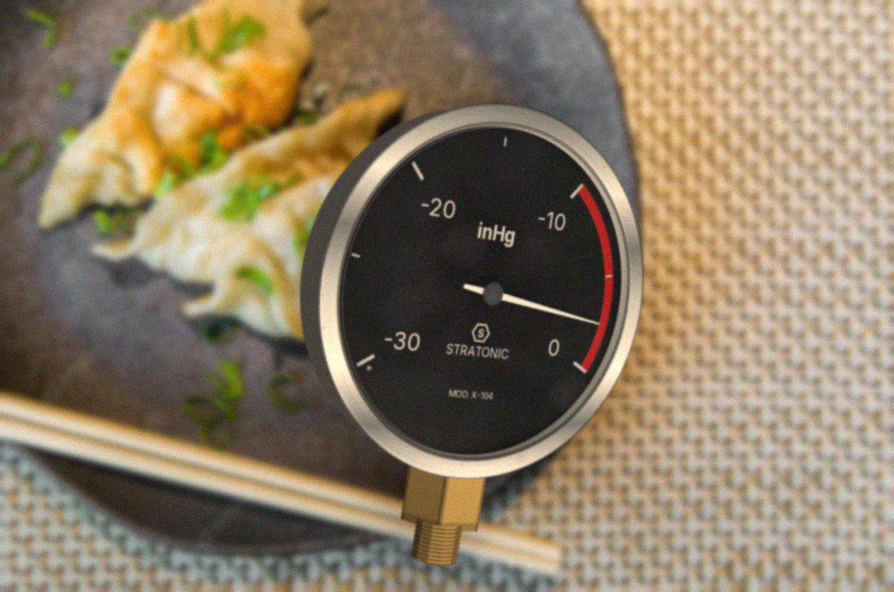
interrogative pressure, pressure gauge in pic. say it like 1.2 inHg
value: -2.5 inHg
